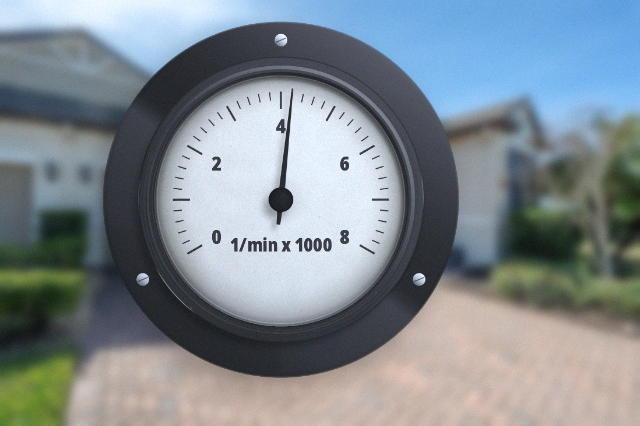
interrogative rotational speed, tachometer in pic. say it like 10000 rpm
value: 4200 rpm
